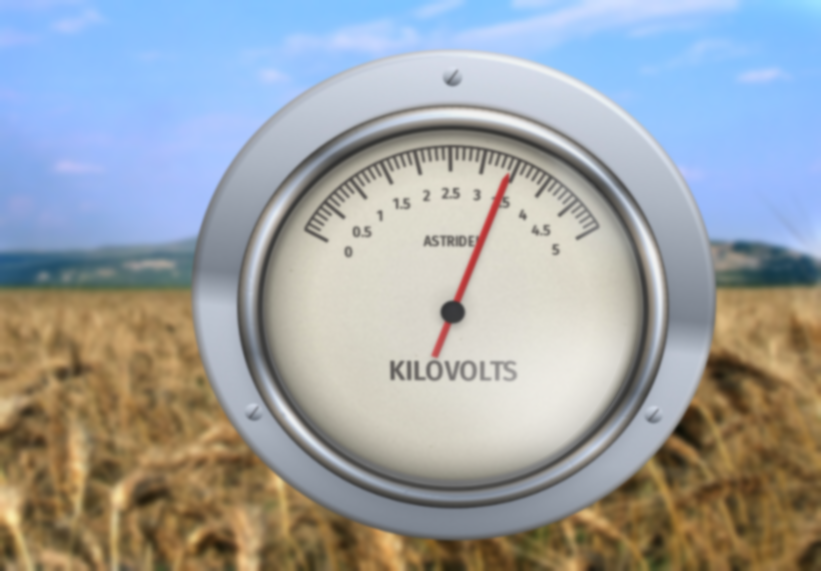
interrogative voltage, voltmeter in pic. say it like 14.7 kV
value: 3.4 kV
